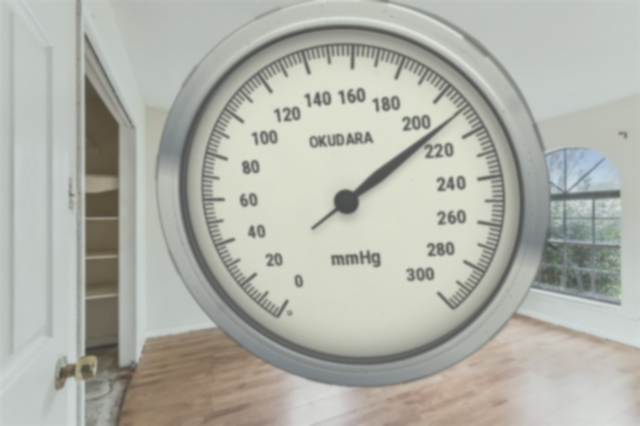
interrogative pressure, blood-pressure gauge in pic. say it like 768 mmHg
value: 210 mmHg
